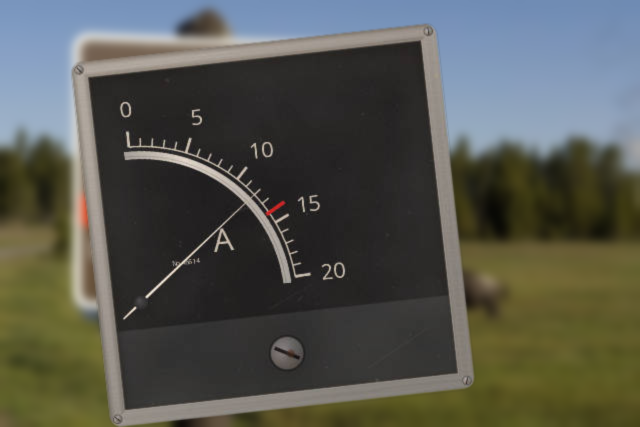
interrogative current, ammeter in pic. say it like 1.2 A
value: 12 A
